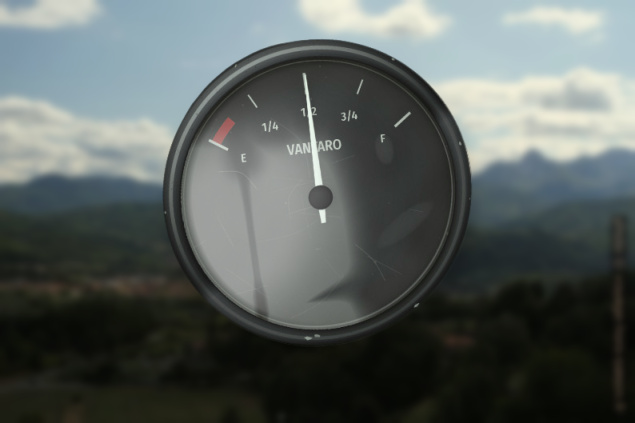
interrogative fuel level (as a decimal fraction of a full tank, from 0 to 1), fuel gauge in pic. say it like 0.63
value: 0.5
